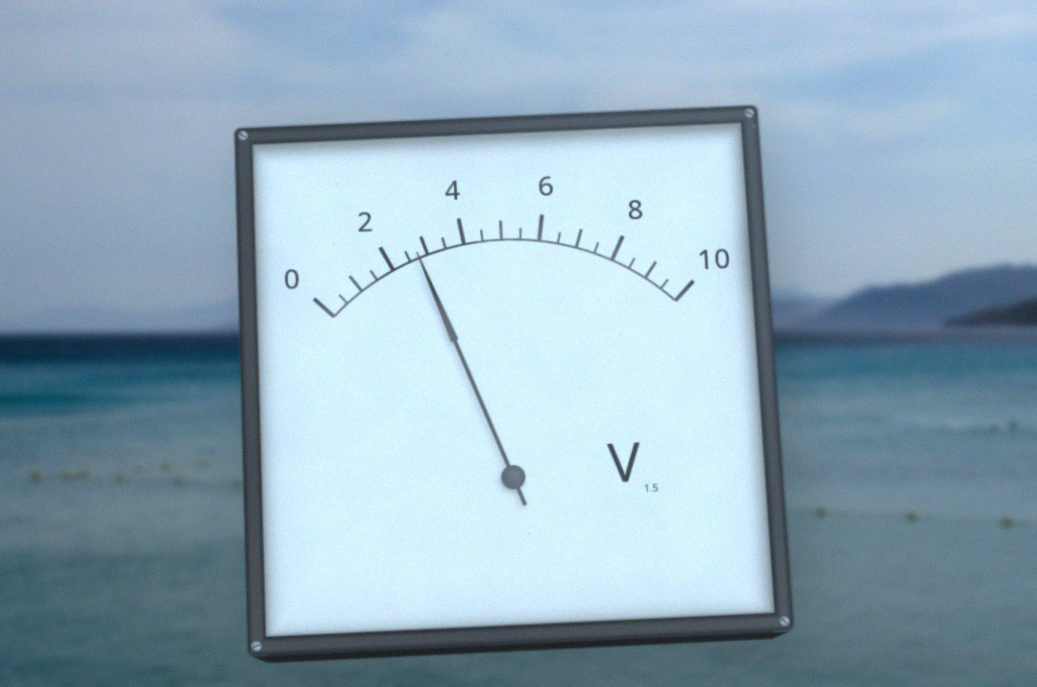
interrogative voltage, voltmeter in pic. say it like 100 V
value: 2.75 V
